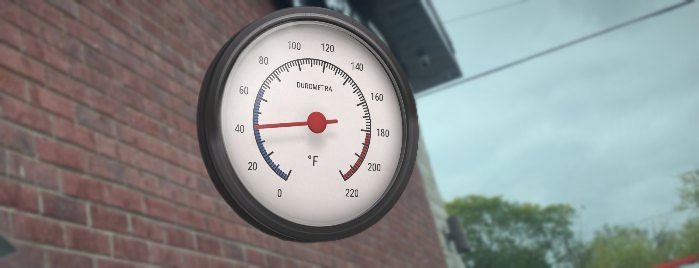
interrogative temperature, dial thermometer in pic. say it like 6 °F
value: 40 °F
